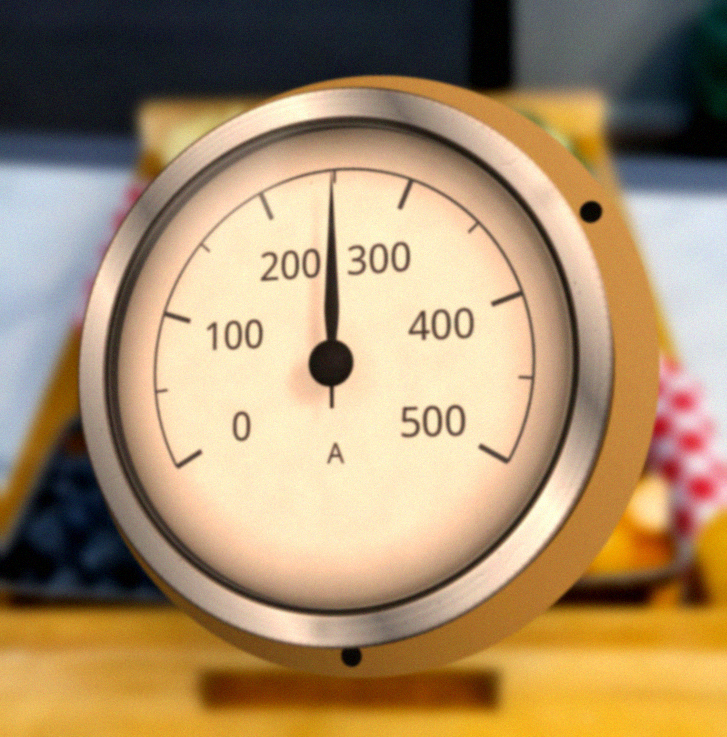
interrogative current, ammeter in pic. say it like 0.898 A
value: 250 A
